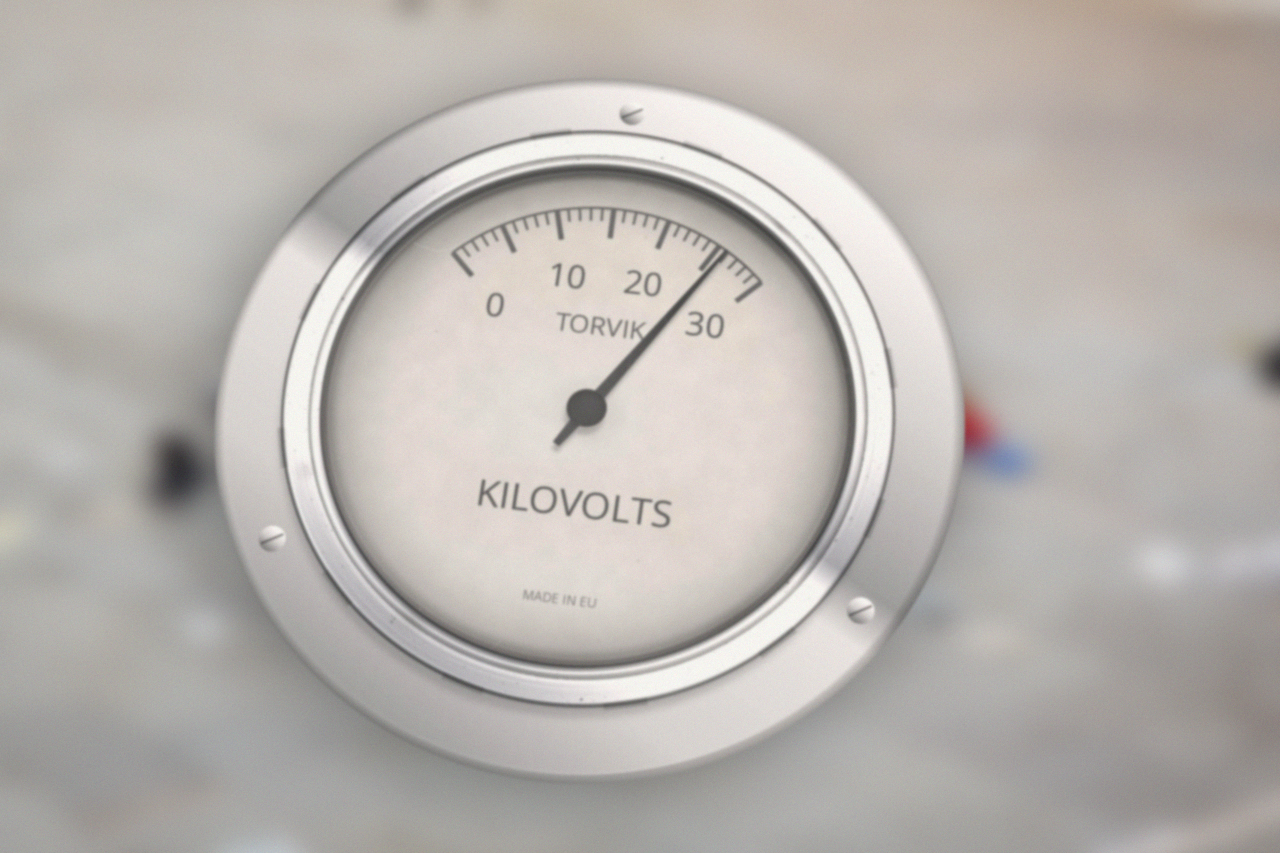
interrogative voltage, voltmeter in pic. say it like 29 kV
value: 26 kV
